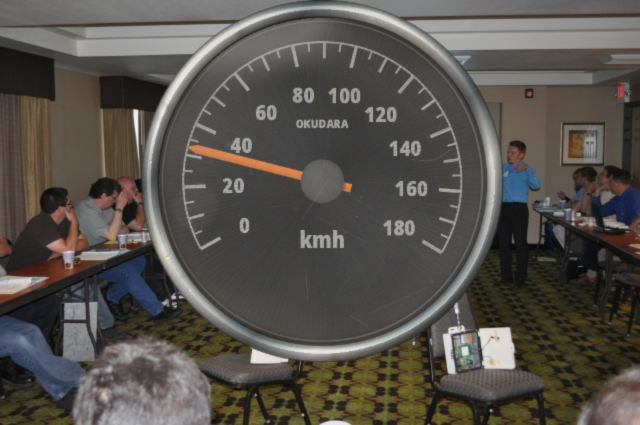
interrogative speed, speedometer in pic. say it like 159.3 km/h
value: 32.5 km/h
